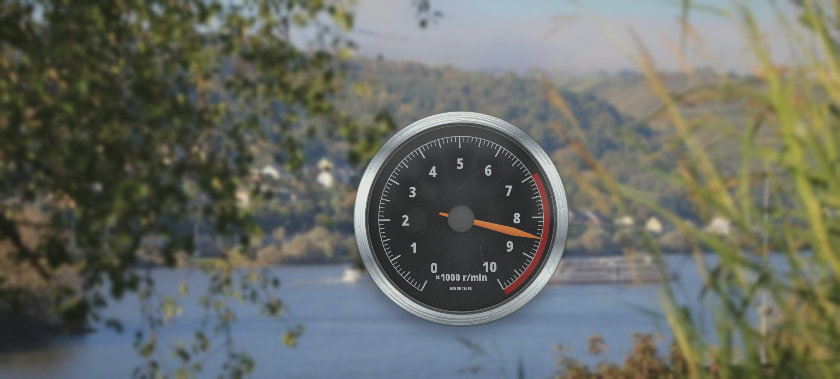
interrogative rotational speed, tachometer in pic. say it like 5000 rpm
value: 8500 rpm
